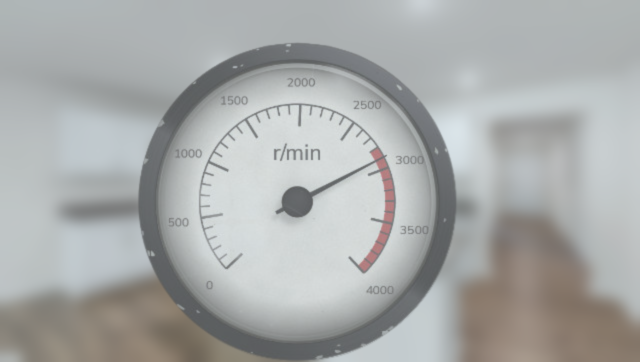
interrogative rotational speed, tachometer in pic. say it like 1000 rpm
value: 2900 rpm
